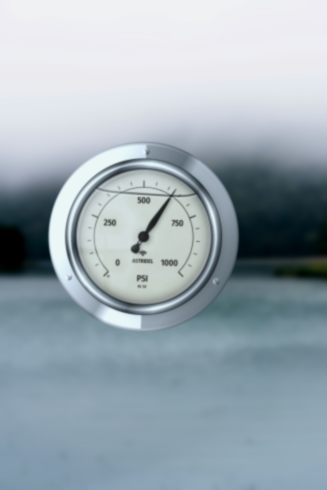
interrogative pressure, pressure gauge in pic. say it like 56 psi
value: 625 psi
